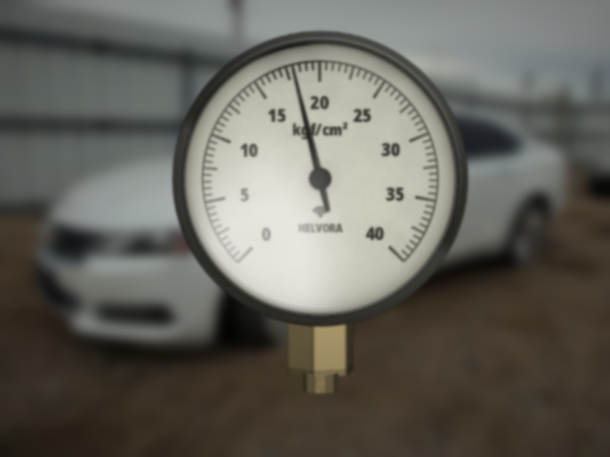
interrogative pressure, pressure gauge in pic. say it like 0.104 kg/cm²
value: 18 kg/cm²
